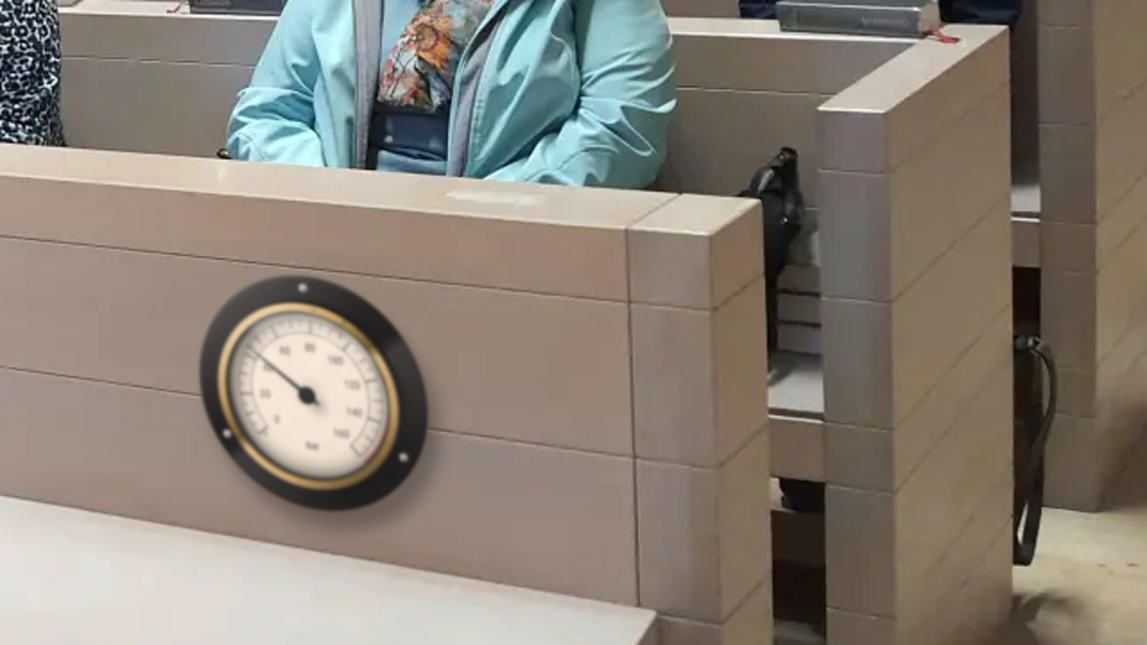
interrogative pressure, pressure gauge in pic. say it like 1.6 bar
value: 45 bar
